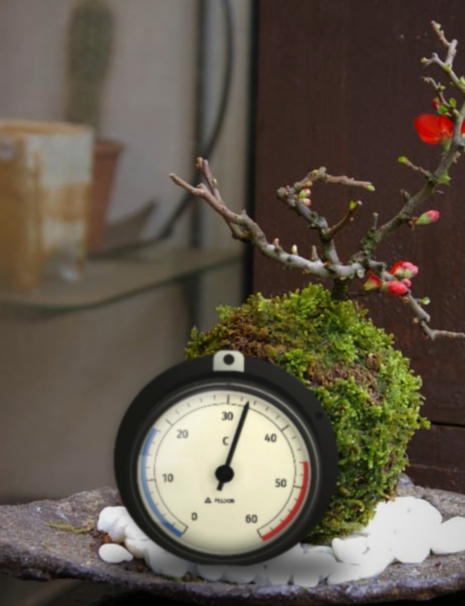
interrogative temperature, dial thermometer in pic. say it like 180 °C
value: 33 °C
